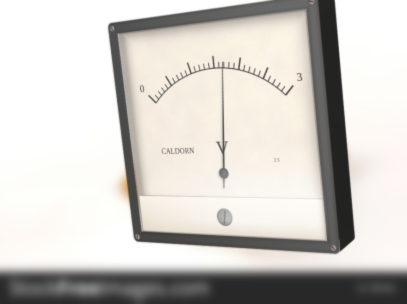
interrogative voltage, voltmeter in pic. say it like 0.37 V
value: 1.7 V
